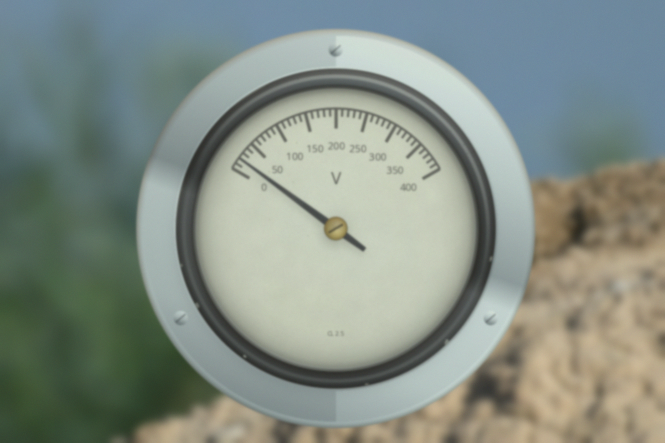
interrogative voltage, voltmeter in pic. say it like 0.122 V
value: 20 V
